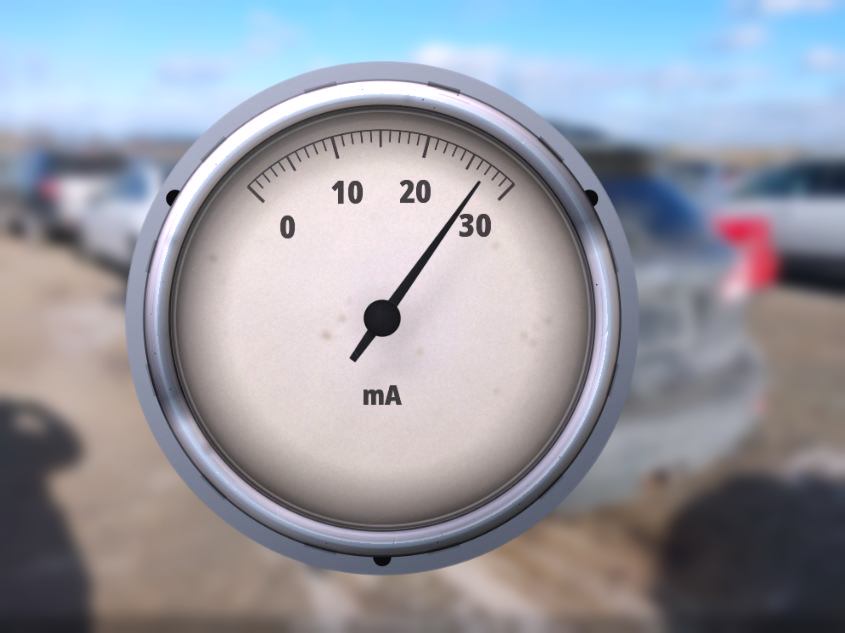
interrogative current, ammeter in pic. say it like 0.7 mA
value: 27 mA
